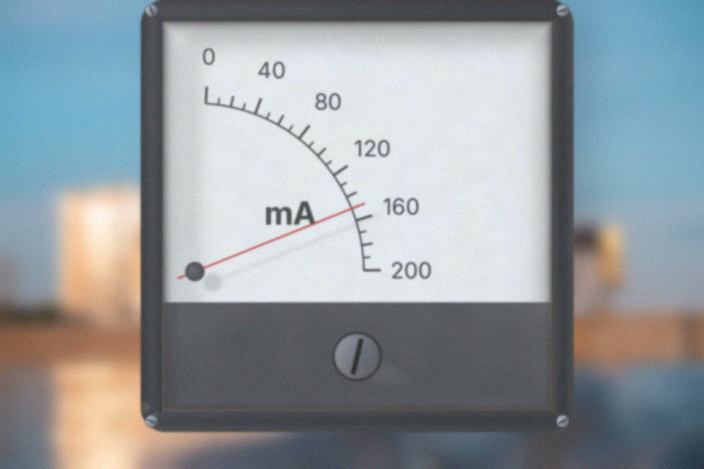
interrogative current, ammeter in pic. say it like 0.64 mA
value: 150 mA
